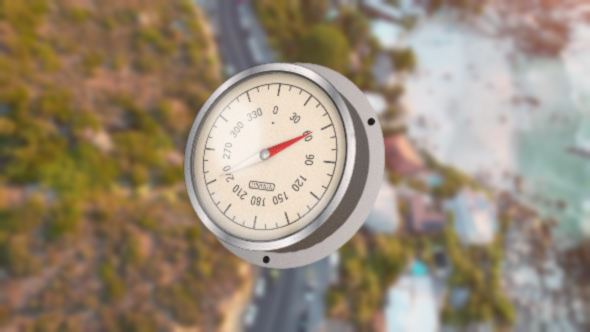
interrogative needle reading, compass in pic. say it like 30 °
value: 60 °
